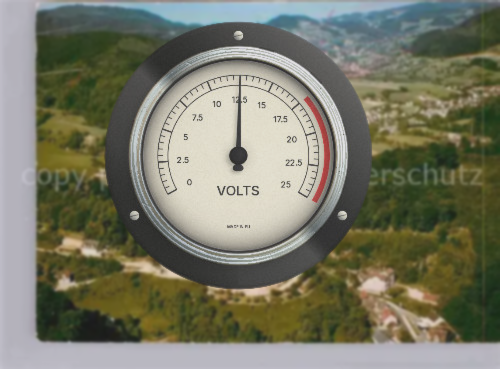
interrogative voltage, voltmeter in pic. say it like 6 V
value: 12.5 V
